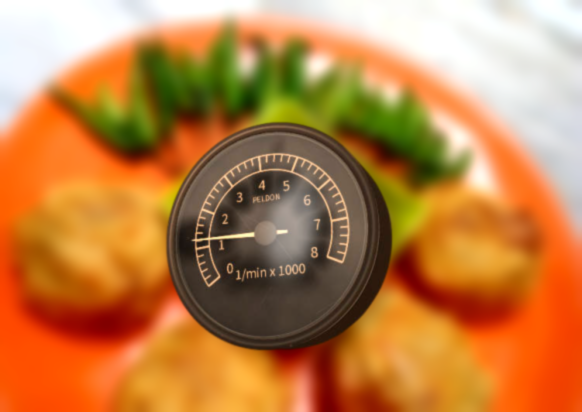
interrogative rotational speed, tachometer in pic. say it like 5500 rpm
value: 1200 rpm
